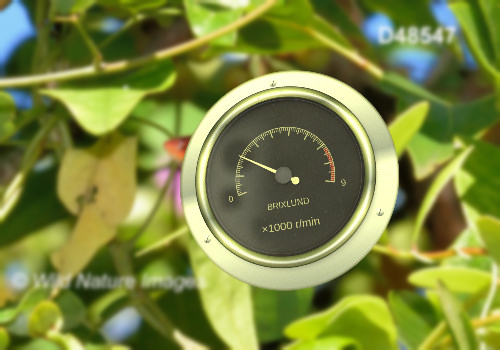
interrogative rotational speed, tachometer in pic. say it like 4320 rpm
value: 2000 rpm
